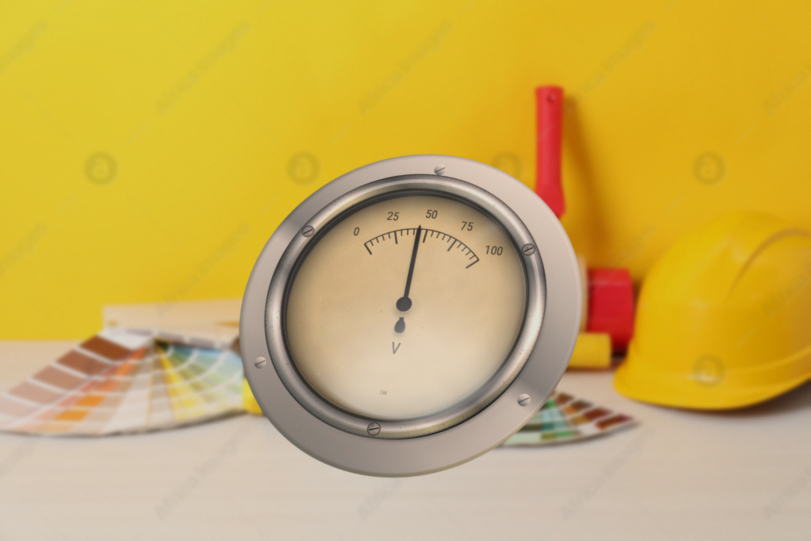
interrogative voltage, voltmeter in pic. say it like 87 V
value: 45 V
